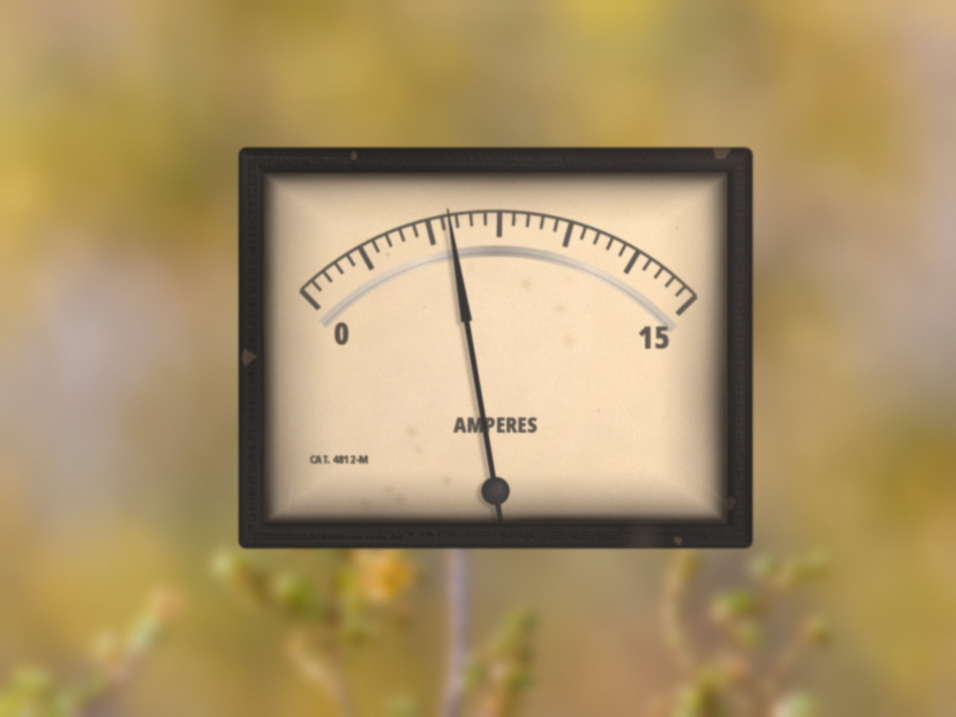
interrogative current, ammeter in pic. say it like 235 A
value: 5.75 A
